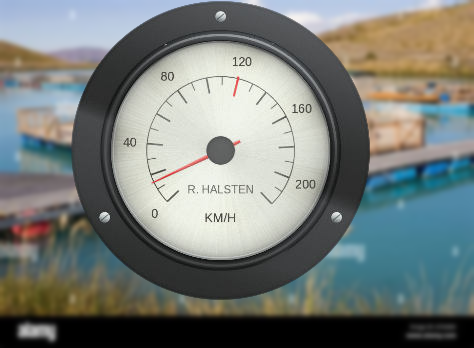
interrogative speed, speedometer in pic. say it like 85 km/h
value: 15 km/h
